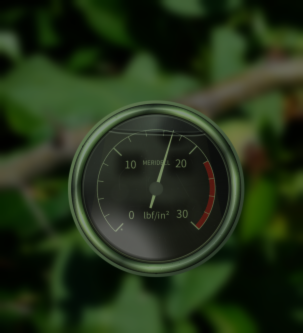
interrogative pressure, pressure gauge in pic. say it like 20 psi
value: 17 psi
